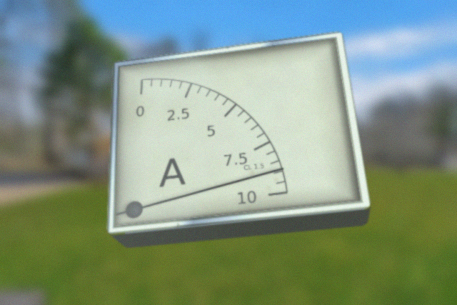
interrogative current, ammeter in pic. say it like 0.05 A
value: 9 A
